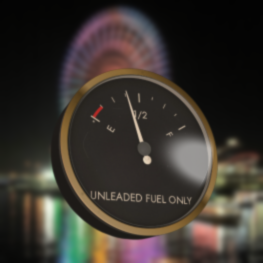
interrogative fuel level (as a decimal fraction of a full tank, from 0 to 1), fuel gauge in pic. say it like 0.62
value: 0.375
